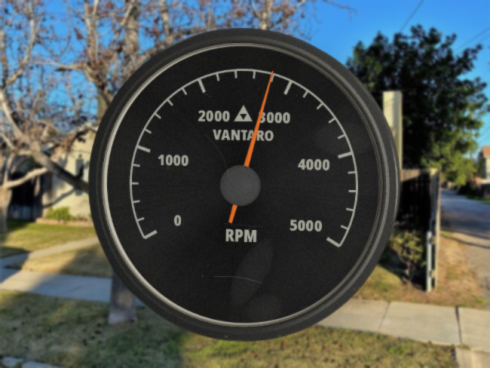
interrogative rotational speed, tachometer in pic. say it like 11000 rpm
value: 2800 rpm
